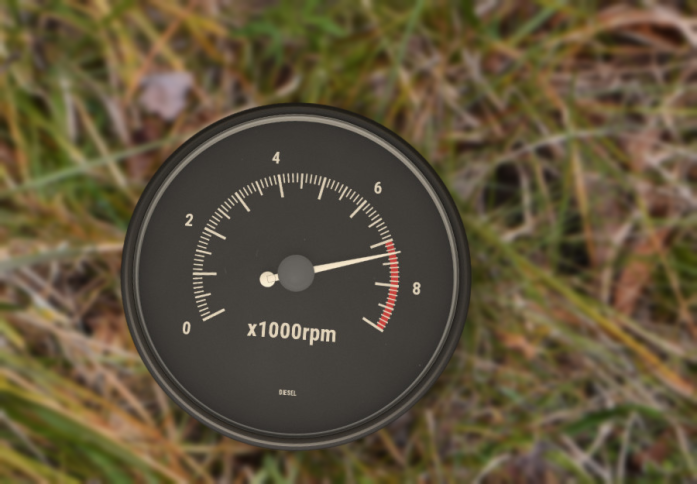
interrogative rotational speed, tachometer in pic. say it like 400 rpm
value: 7300 rpm
